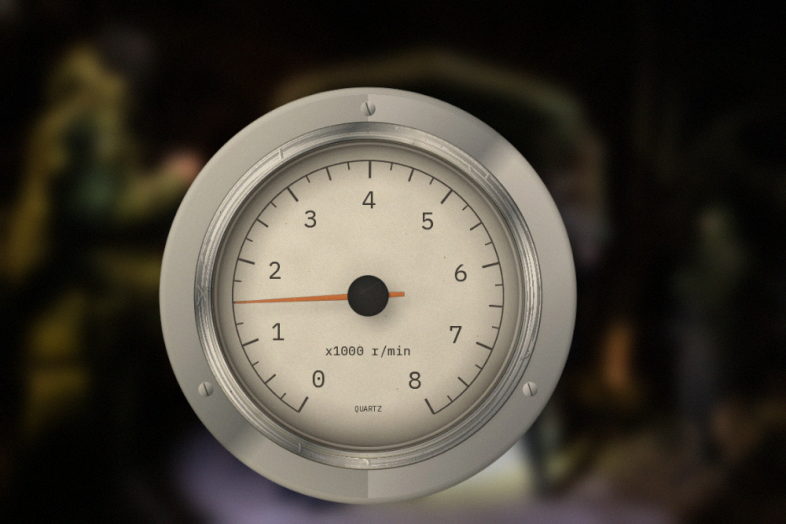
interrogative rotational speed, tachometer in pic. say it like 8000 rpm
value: 1500 rpm
